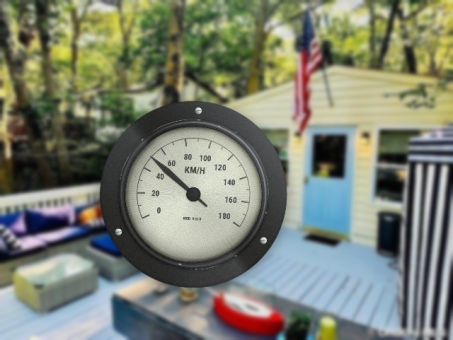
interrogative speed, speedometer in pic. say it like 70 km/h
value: 50 km/h
